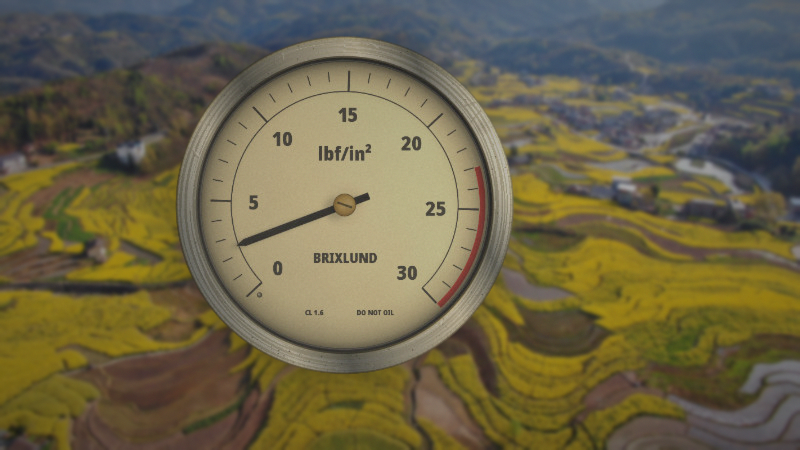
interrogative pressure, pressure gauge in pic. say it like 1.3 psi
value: 2.5 psi
